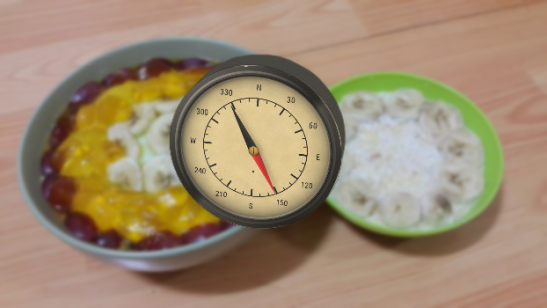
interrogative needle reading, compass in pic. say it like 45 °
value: 150 °
